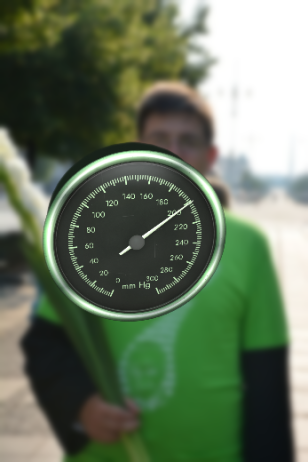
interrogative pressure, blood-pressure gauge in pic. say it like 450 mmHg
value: 200 mmHg
